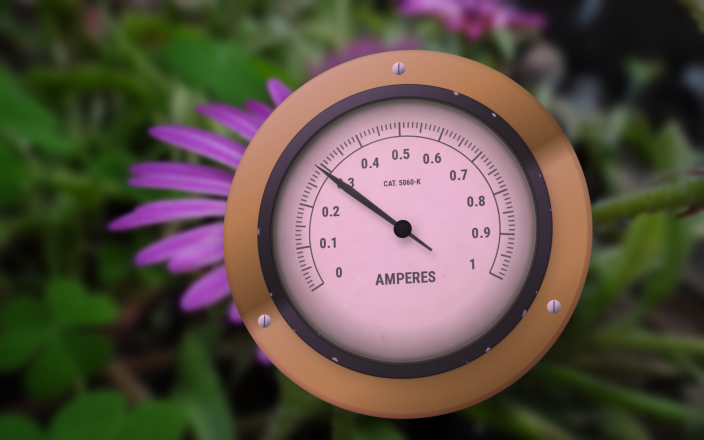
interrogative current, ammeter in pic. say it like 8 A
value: 0.29 A
